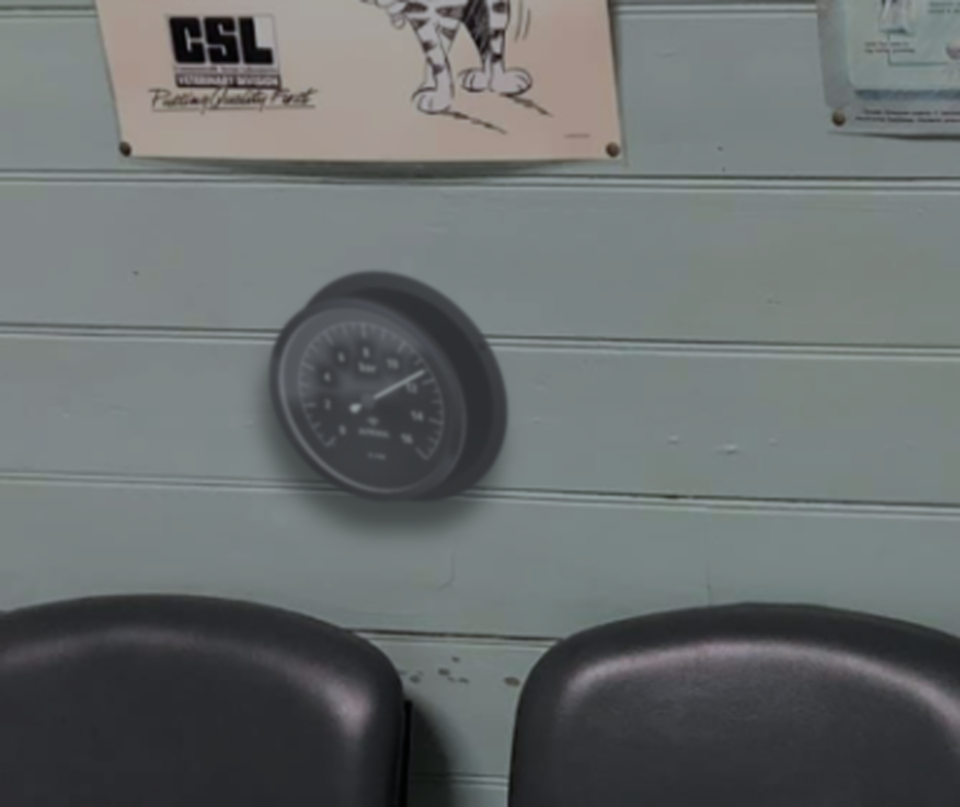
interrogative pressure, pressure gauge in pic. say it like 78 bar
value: 11.5 bar
